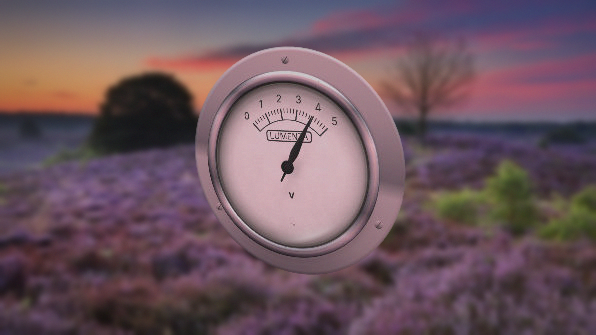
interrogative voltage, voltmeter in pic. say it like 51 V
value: 4 V
